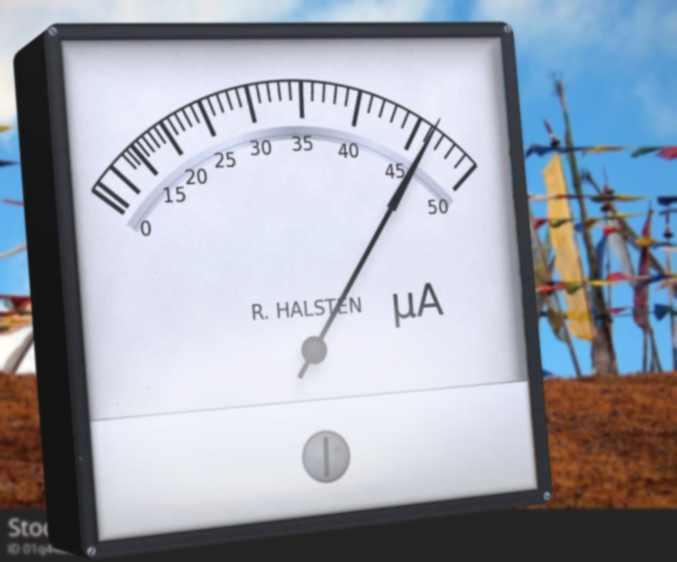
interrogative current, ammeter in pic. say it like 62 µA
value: 46 µA
